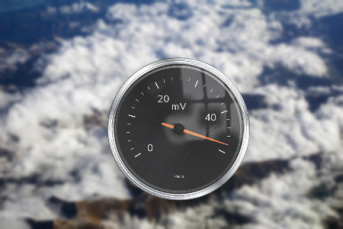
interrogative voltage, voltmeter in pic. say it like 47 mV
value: 48 mV
